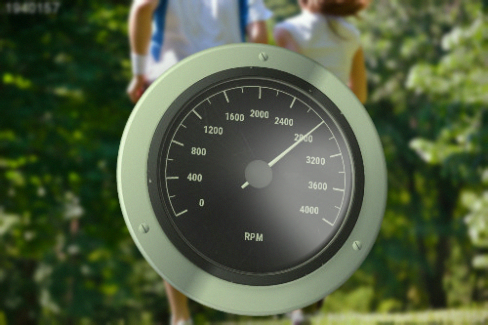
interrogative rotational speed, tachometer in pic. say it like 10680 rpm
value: 2800 rpm
